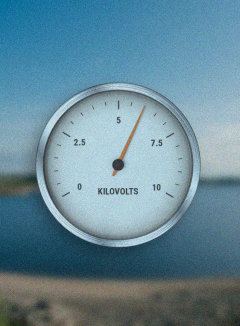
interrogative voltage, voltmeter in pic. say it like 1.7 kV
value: 6 kV
